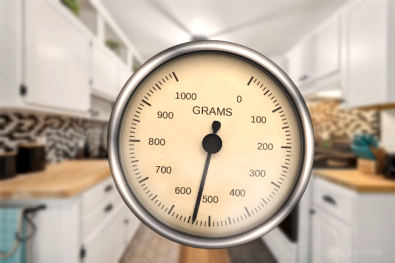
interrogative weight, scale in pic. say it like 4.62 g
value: 540 g
